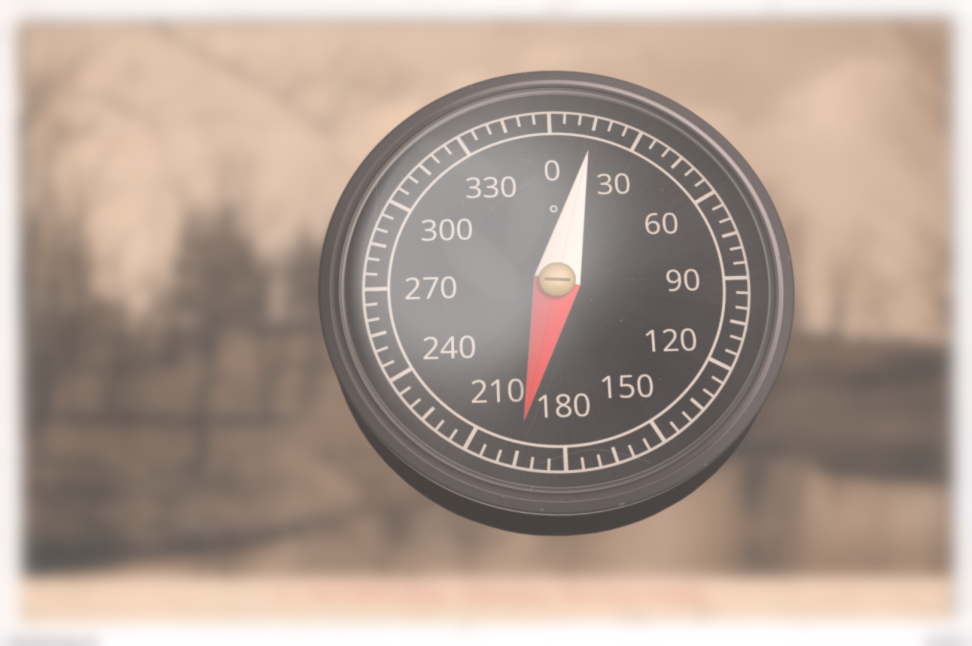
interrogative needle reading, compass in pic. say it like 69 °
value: 195 °
